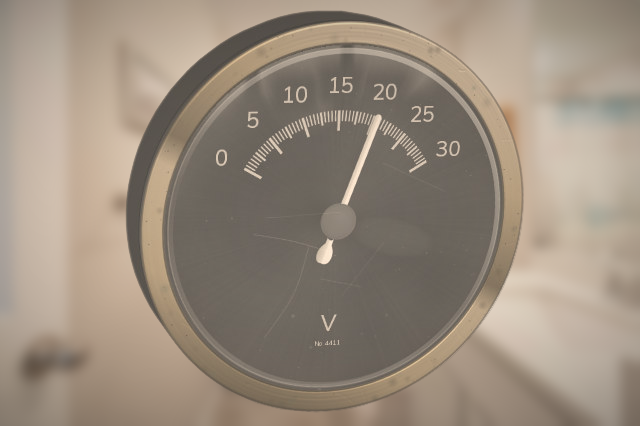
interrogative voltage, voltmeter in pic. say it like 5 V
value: 20 V
